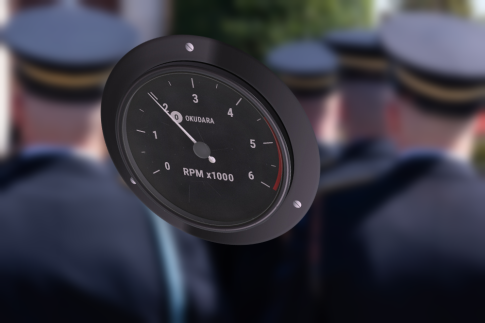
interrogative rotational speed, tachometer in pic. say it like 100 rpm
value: 2000 rpm
